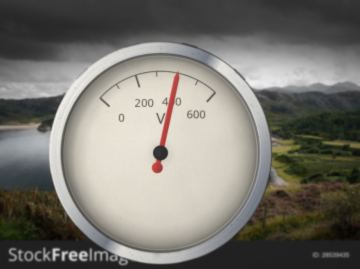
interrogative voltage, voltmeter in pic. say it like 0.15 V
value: 400 V
